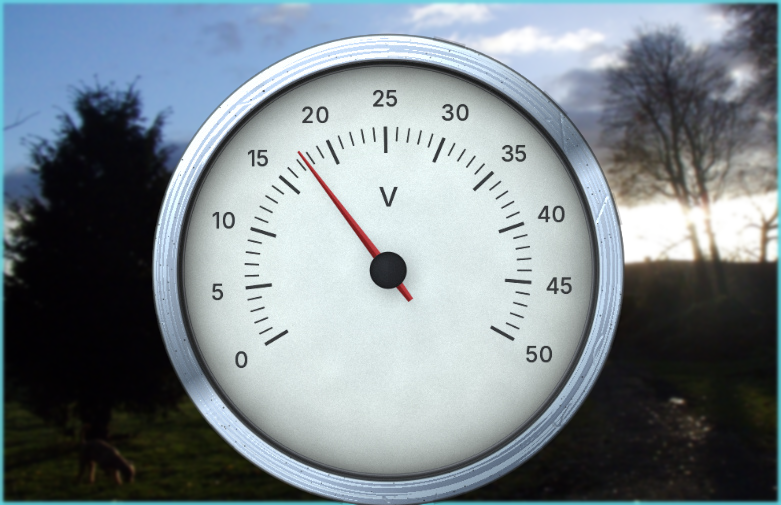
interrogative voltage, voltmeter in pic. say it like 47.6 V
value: 17.5 V
